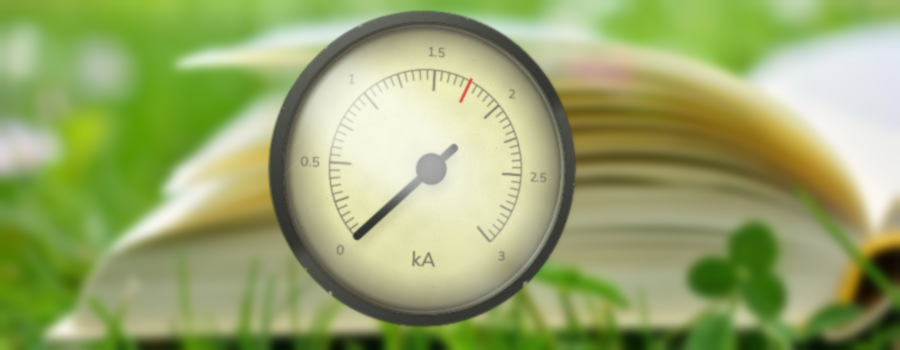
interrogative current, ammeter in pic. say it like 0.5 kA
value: 0 kA
